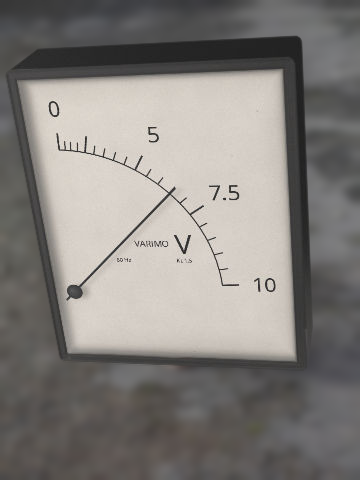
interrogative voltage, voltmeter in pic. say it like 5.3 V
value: 6.5 V
